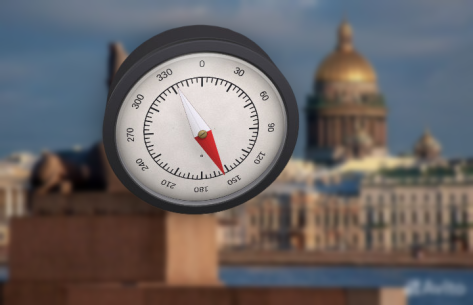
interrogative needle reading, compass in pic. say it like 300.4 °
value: 155 °
